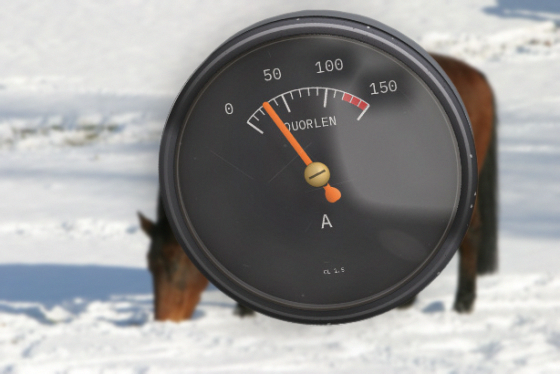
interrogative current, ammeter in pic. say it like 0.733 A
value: 30 A
